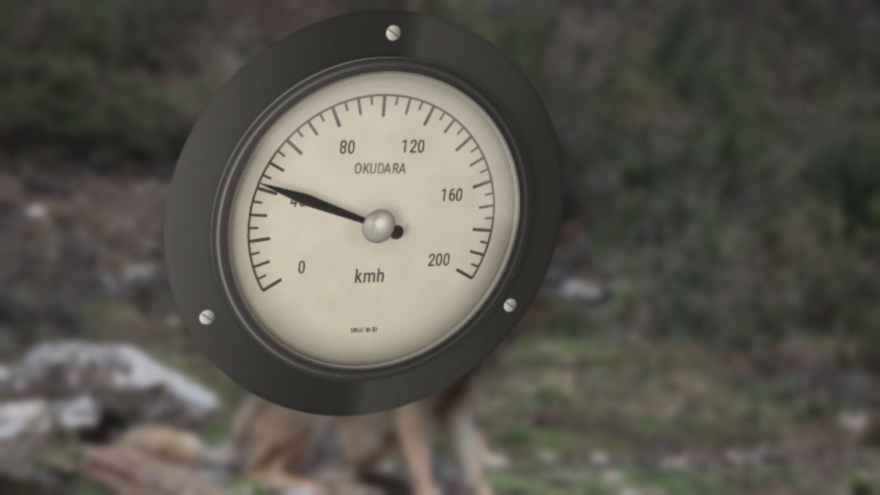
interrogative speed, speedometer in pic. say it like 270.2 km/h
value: 42.5 km/h
